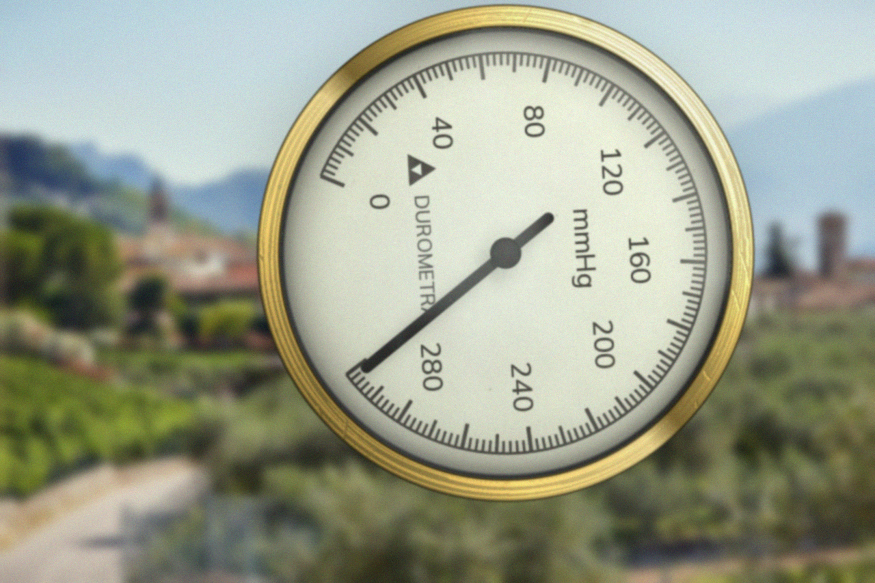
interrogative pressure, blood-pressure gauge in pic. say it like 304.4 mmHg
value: 298 mmHg
